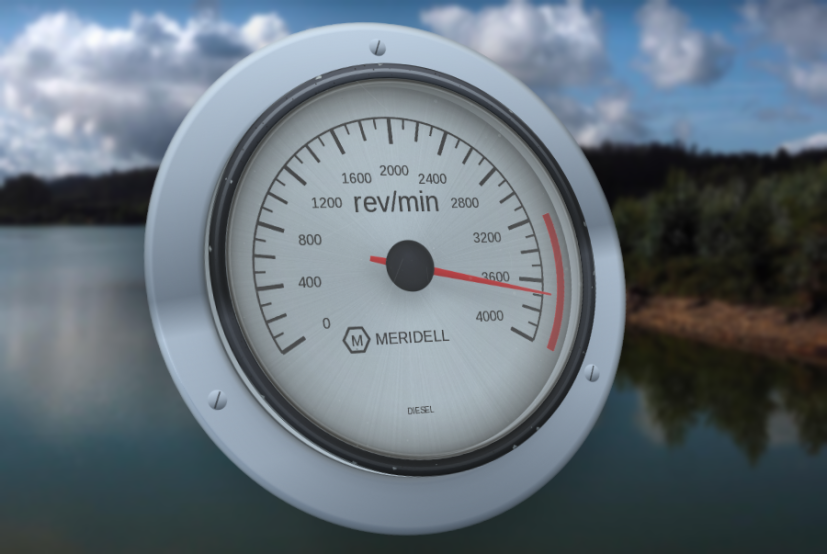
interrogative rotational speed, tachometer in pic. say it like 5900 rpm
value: 3700 rpm
